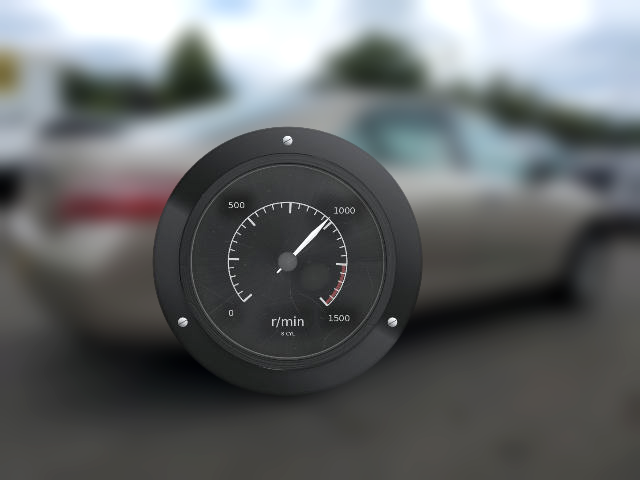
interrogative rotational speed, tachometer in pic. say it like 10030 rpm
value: 975 rpm
